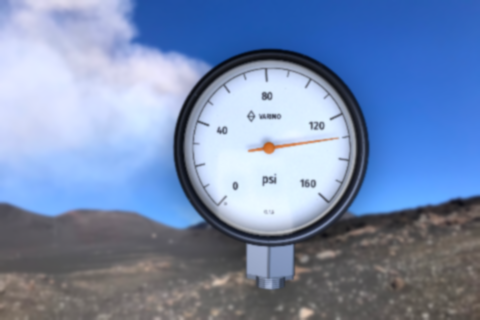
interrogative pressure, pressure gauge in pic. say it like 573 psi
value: 130 psi
